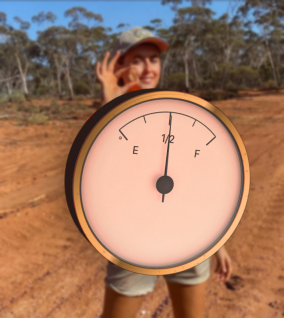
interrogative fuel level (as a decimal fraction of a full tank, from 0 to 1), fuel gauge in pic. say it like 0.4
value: 0.5
